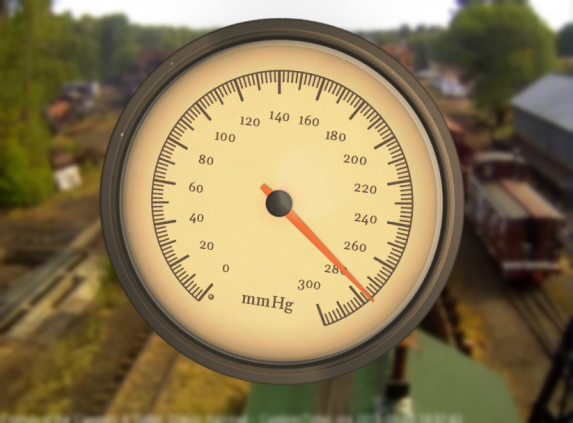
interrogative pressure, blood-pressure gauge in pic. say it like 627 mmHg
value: 276 mmHg
